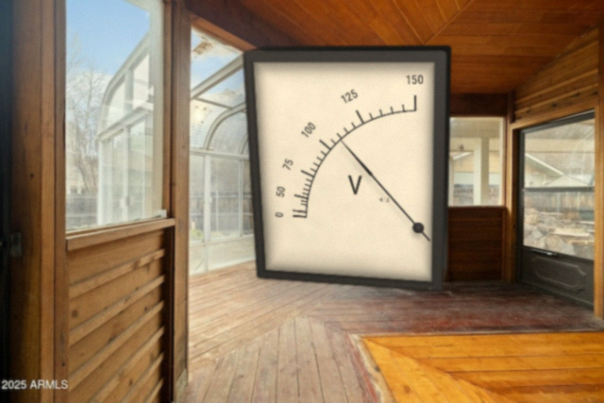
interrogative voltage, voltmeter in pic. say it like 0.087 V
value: 110 V
